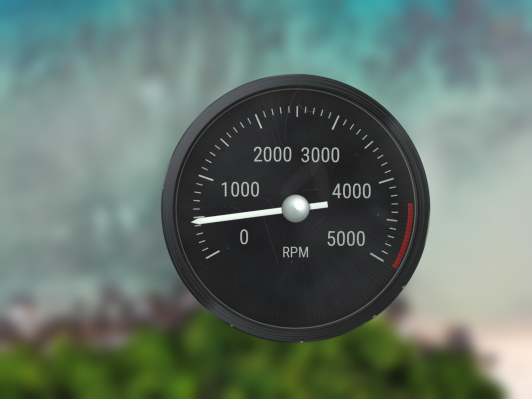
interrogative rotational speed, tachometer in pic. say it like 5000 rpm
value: 450 rpm
